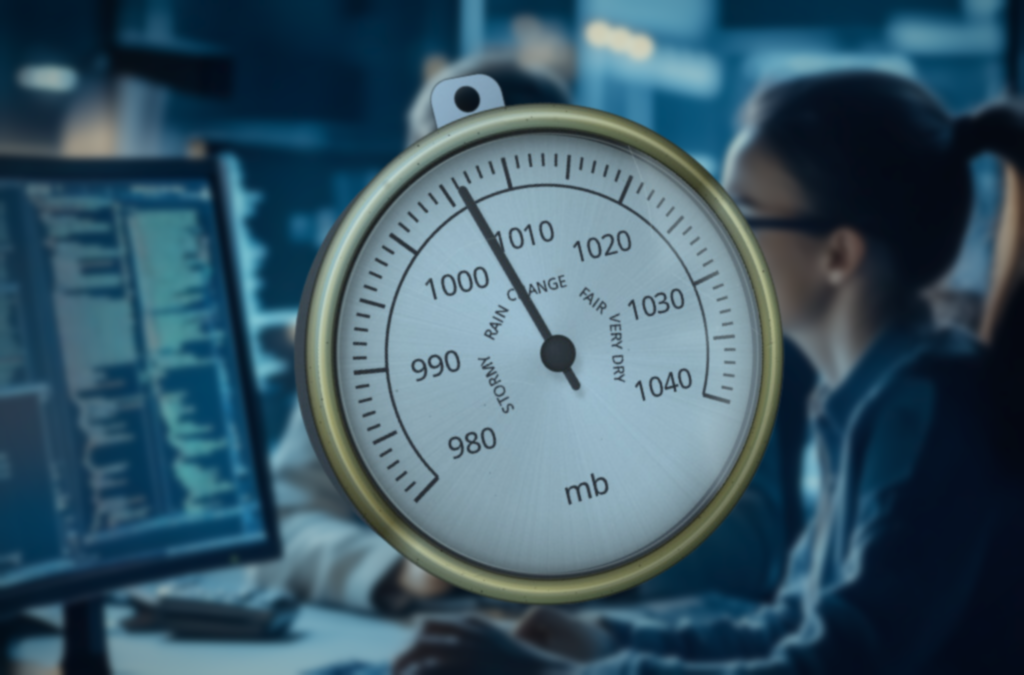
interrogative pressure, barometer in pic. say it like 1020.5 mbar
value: 1006 mbar
